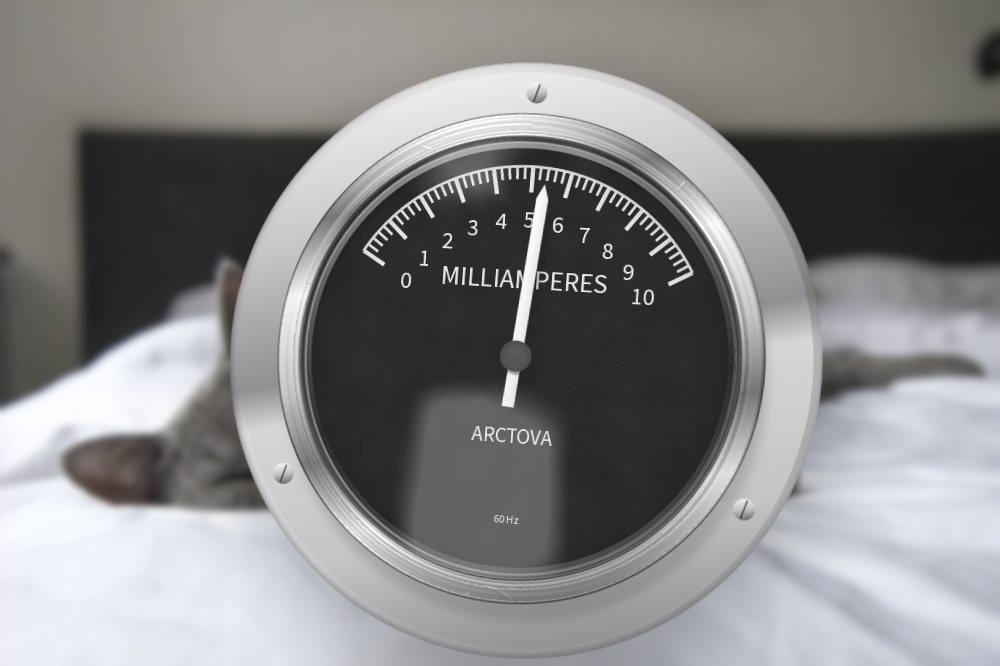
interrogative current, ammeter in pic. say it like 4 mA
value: 5.4 mA
